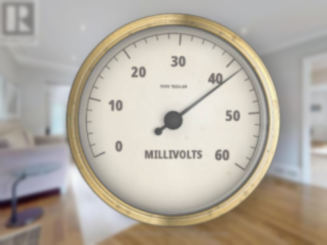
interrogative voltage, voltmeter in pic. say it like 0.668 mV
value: 42 mV
